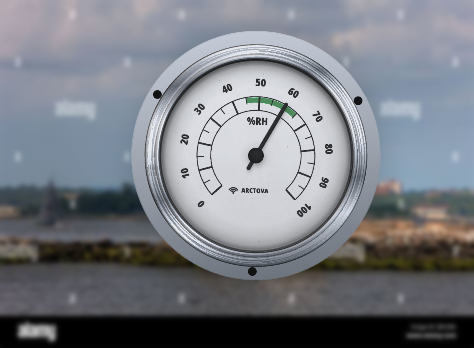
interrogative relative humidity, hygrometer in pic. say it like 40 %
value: 60 %
